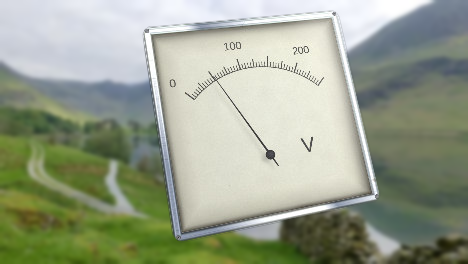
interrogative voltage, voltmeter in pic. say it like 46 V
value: 50 V
